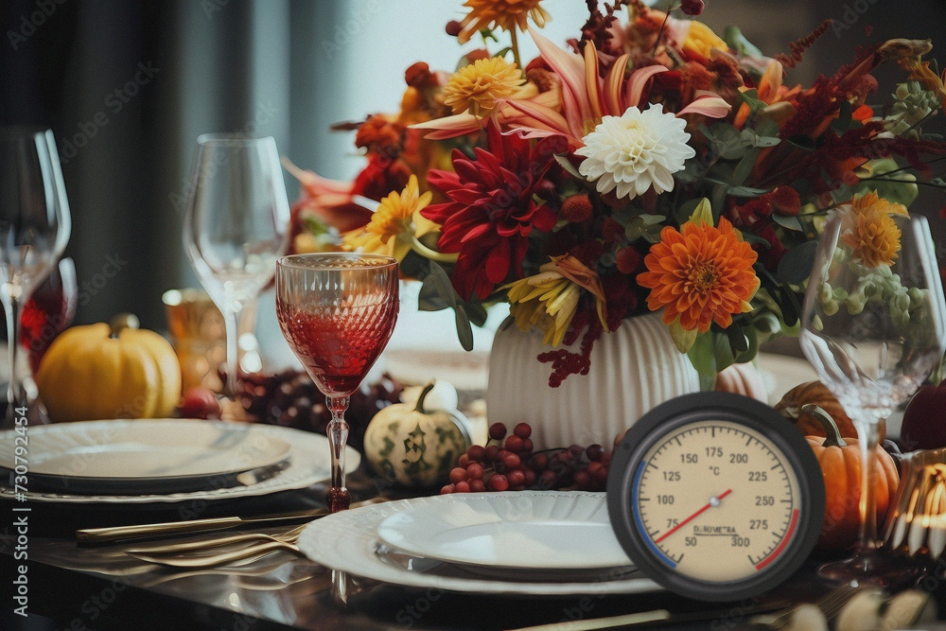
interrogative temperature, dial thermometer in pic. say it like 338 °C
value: 70 °C
